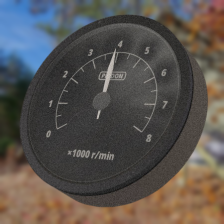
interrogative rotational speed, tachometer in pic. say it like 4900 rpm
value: 4000 rpm
